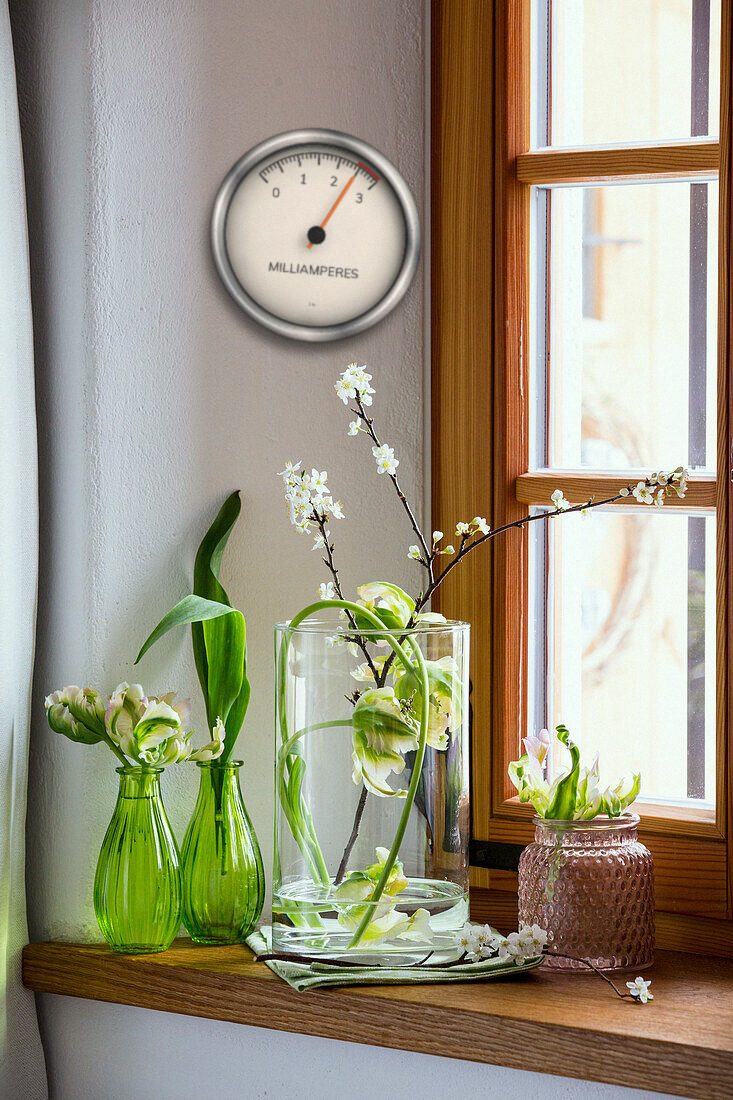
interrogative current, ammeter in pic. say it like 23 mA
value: 2.5 mA
